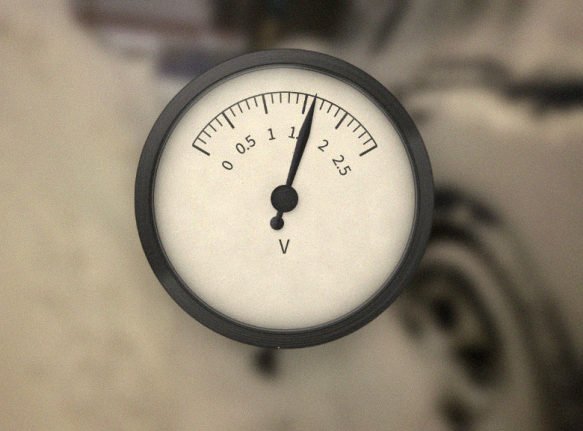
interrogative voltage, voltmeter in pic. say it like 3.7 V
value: 1.6 V
